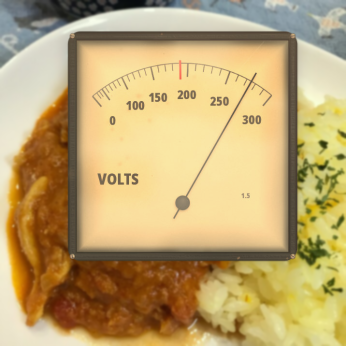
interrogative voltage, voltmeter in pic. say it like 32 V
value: 275 V
